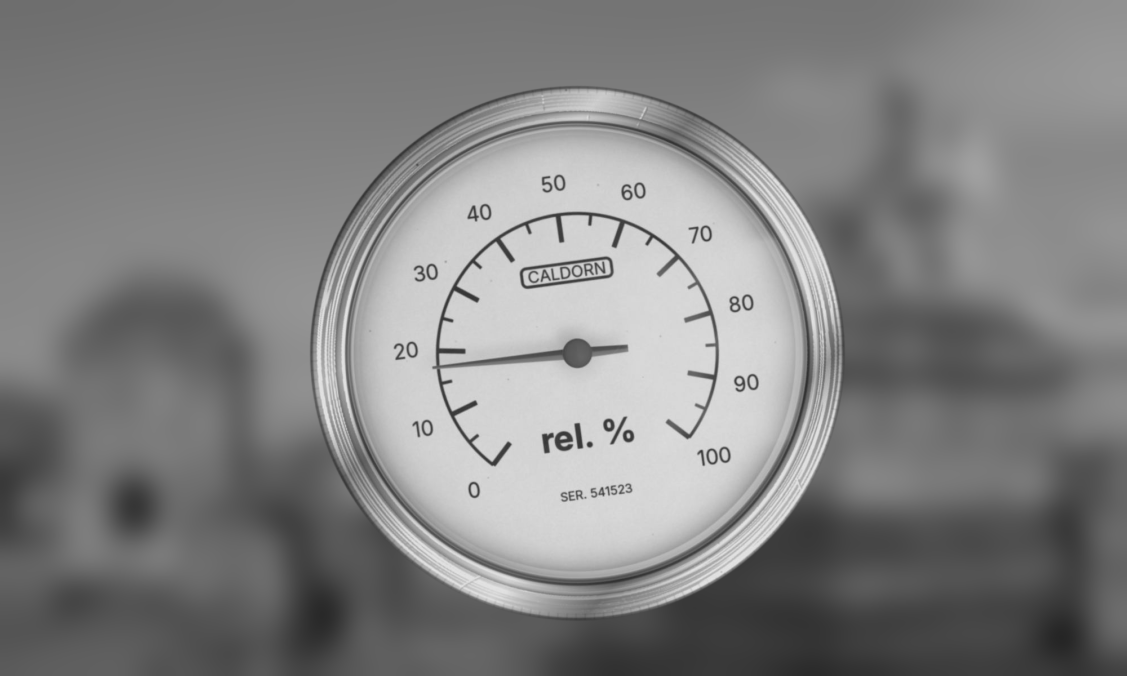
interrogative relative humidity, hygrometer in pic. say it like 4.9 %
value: 17.5 %
